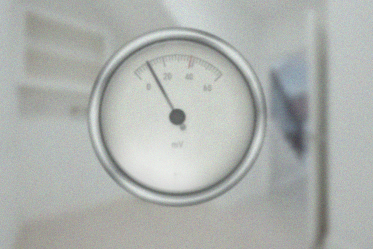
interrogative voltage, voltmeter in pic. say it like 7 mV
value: 10 mV
